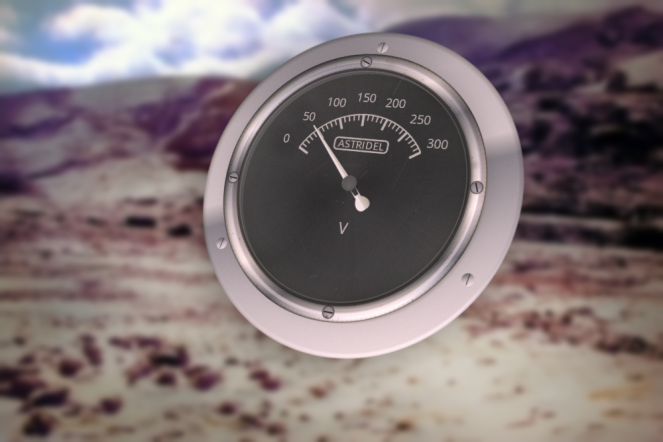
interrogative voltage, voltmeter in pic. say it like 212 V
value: 50 V
